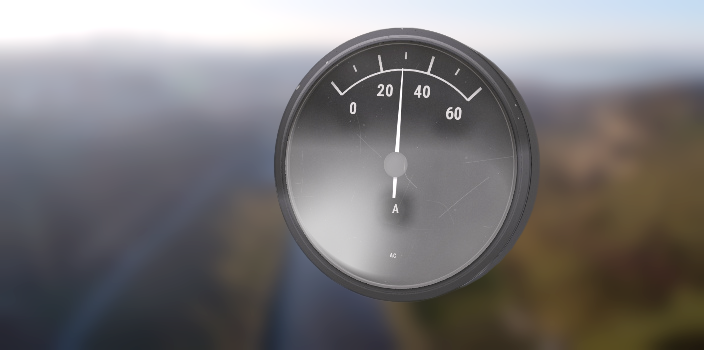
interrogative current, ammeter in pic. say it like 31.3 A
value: 30 A
